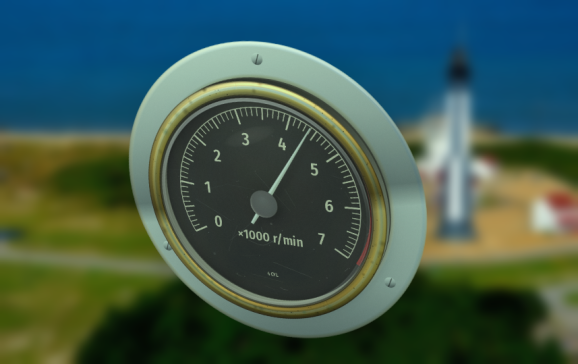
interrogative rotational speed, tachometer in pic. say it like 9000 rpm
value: 4400 rpm
